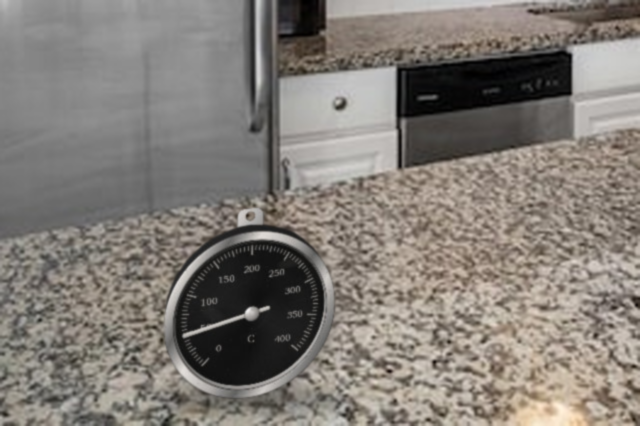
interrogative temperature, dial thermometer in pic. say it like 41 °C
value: 50 °C
